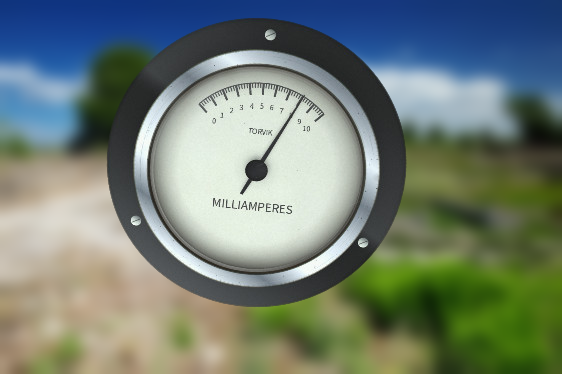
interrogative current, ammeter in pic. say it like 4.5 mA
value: 8 mA
